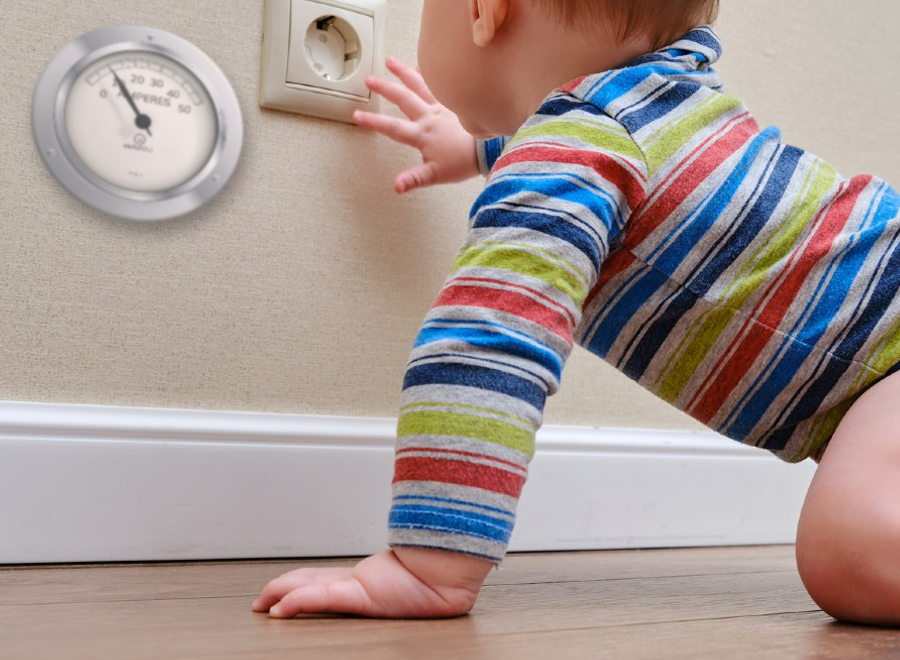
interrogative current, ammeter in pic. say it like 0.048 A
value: 10 A
